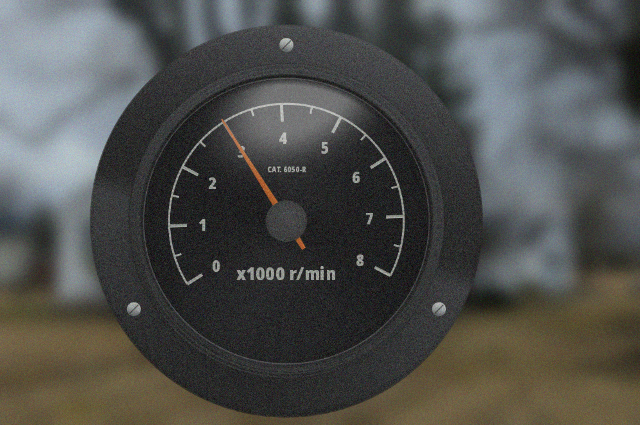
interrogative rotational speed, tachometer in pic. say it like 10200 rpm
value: 3000 rpm
